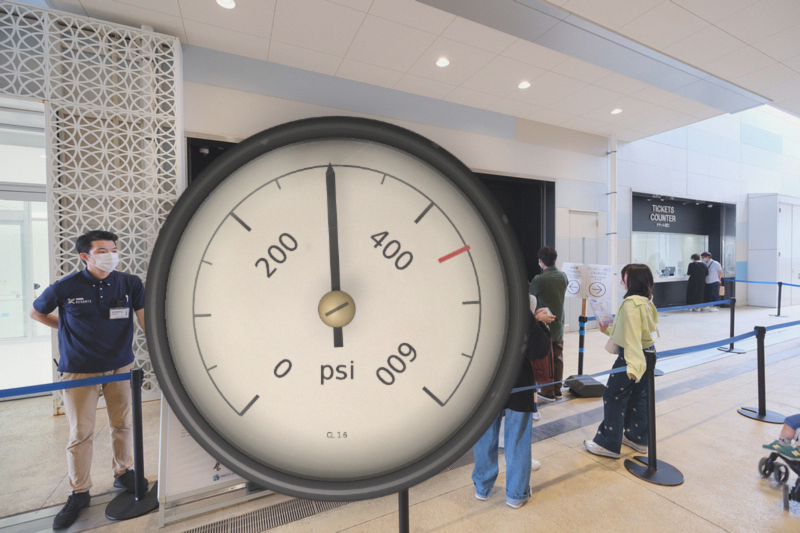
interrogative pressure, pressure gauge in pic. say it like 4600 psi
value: 300 psi
